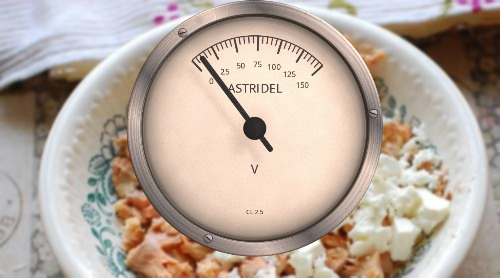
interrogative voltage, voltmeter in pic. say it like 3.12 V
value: 10 V
